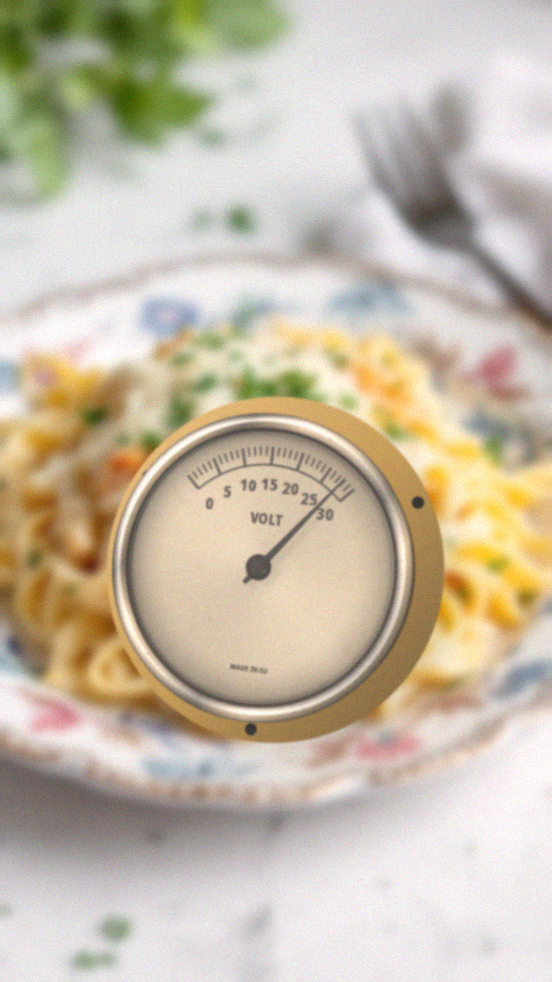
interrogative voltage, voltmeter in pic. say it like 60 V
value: 28 V
